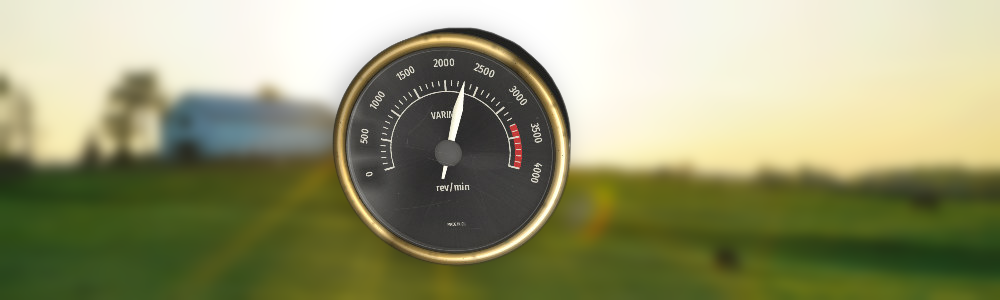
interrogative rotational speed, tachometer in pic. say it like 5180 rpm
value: 2300 rpm
